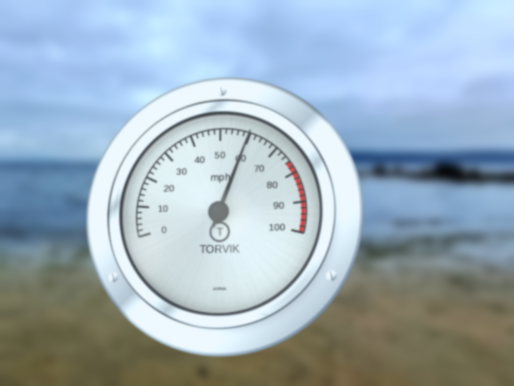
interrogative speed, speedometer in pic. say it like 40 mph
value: 60 mph
